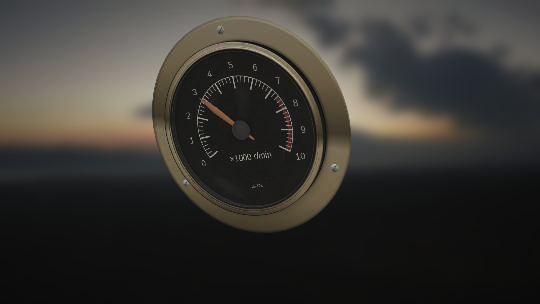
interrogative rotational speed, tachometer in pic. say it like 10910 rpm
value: 3000 rpm
